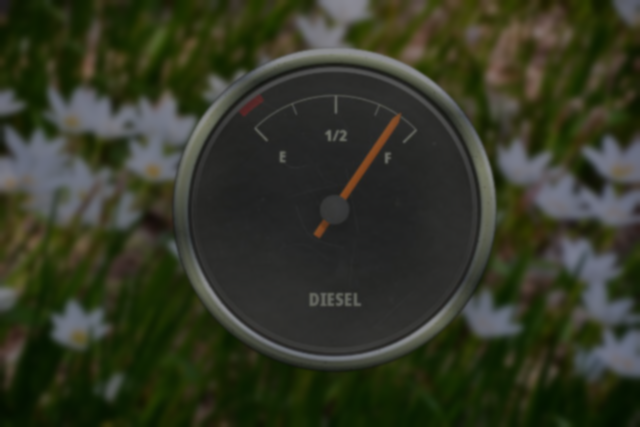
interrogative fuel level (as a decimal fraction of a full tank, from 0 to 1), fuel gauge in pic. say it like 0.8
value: 0.875
